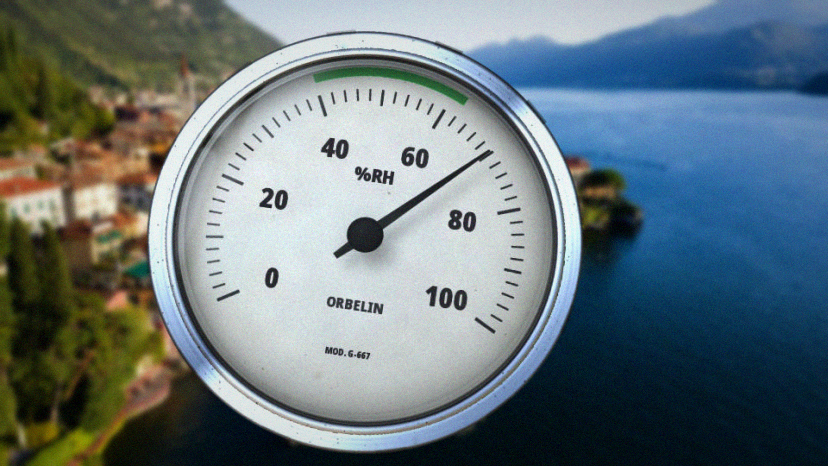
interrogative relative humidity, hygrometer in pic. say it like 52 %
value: 70 %
